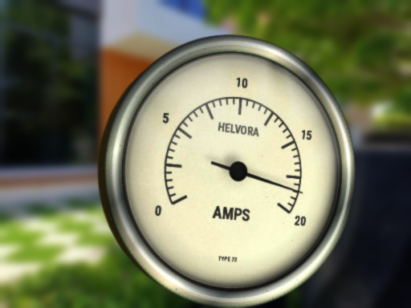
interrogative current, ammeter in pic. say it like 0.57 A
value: 18.5 A
